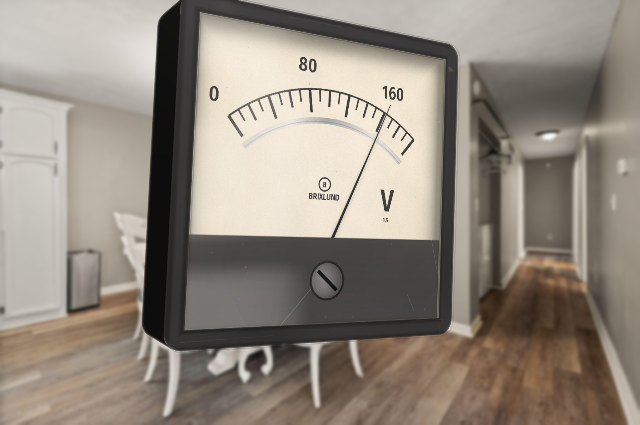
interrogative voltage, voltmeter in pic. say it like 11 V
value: 160 V
